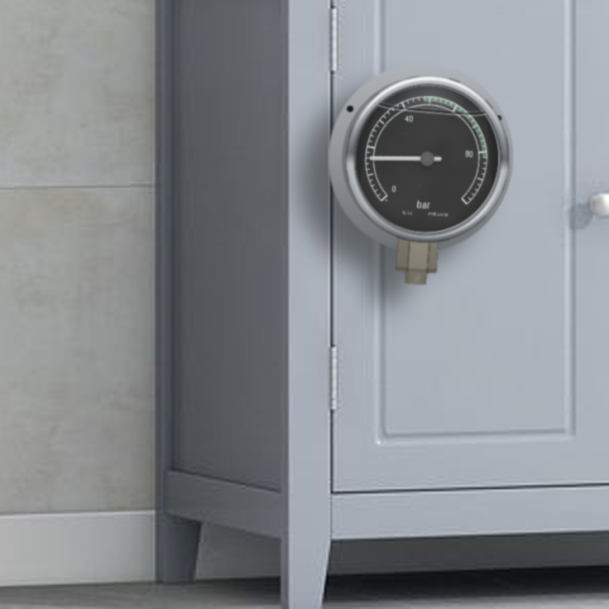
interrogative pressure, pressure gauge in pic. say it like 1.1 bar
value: 16 bar
